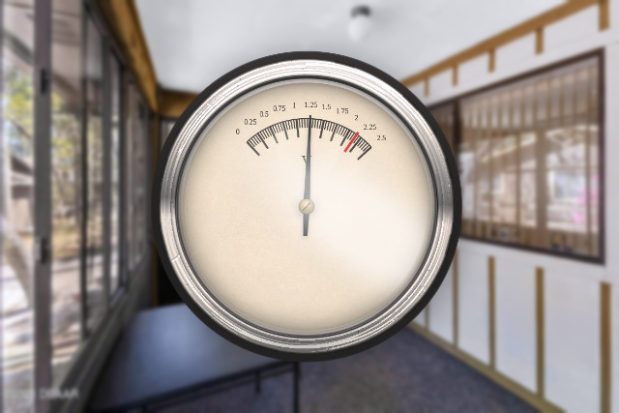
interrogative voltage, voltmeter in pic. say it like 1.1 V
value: 1.25 V
